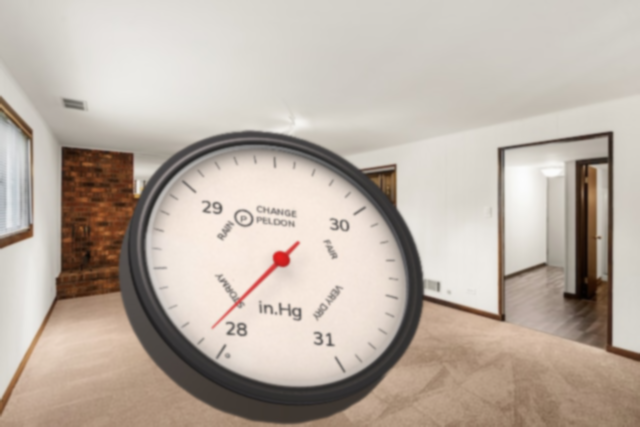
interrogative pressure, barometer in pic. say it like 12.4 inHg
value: 28.1 inHg
